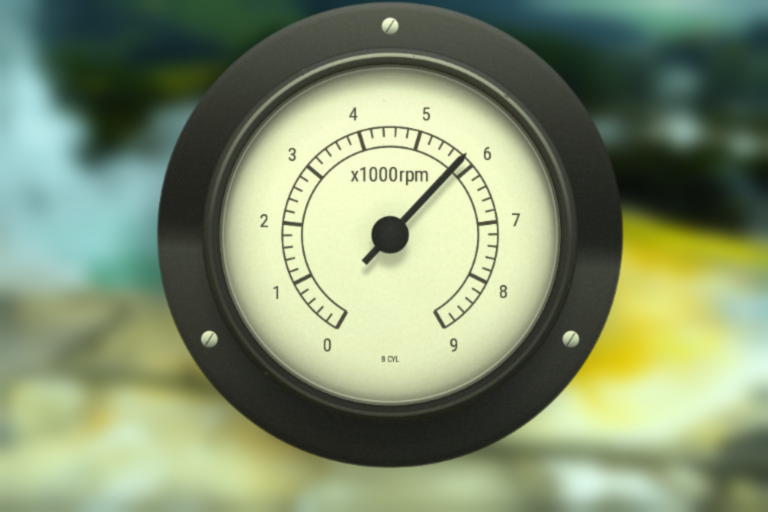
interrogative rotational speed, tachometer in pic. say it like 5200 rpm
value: 5800 rpm
